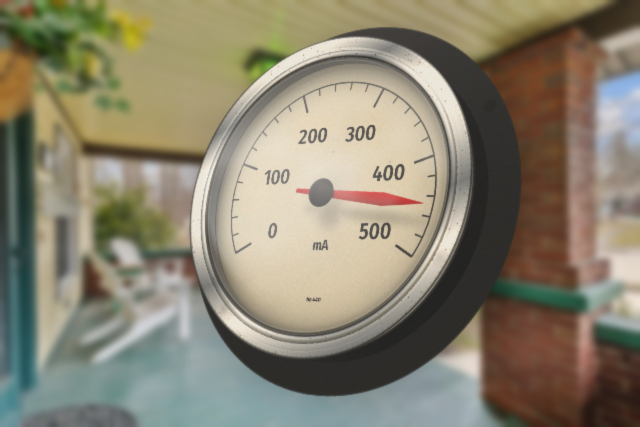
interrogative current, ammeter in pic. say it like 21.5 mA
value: 450 mA
